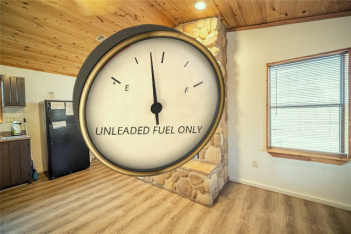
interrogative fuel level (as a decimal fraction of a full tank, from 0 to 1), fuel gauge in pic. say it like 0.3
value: 0.375
